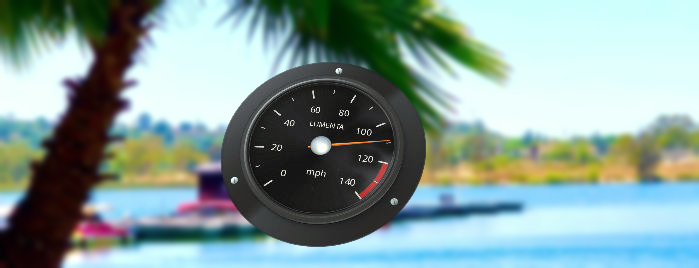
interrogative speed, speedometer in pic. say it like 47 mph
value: 110 mph
